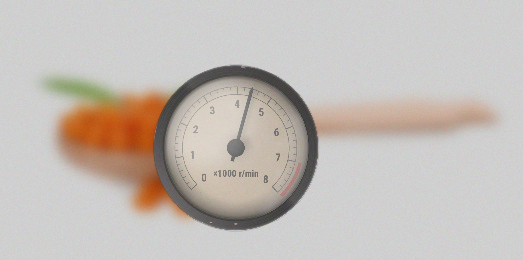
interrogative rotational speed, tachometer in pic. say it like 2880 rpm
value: 4400 rpm
